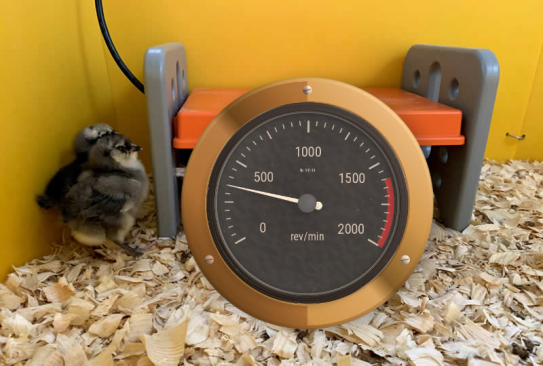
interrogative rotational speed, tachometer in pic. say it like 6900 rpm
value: 350 rpm
